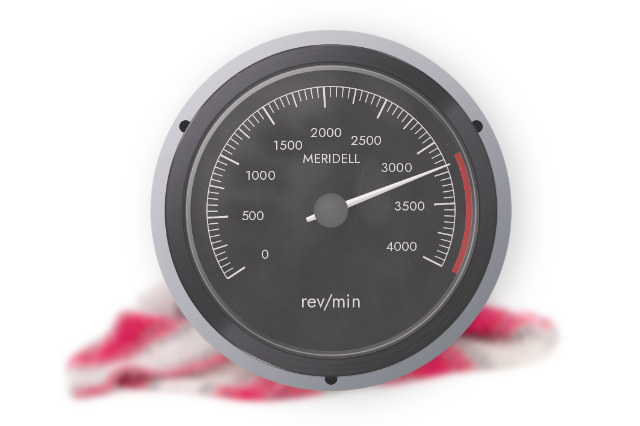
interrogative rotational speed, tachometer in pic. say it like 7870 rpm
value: 3200 rpm
